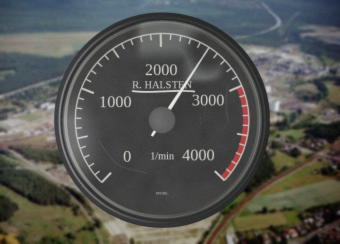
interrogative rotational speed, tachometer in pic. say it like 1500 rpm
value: 2500 rpm
